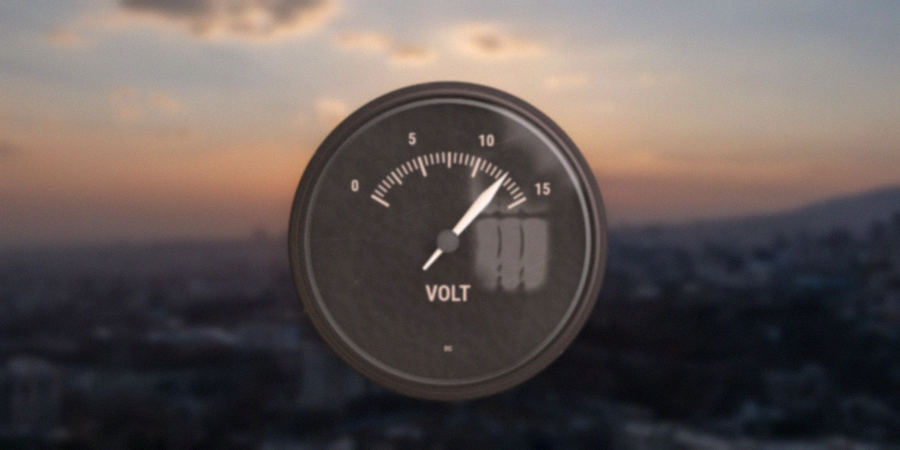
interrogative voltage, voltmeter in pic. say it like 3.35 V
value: 12.5 V
